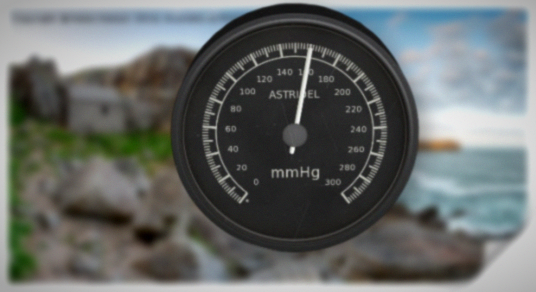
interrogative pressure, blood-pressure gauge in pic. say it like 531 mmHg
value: 160 mmHg
